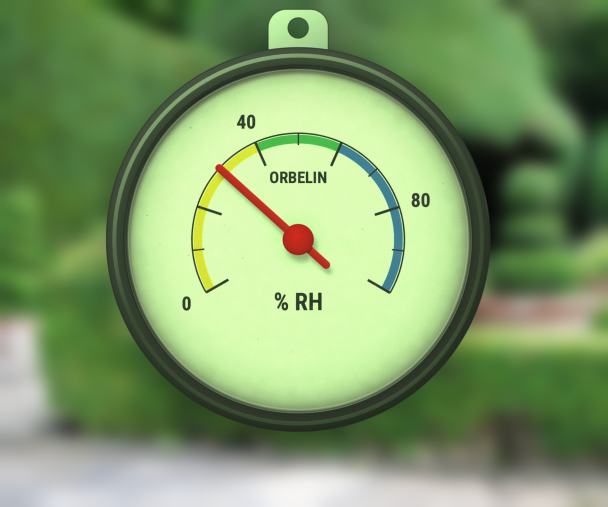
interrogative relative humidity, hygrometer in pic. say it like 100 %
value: 30 %
